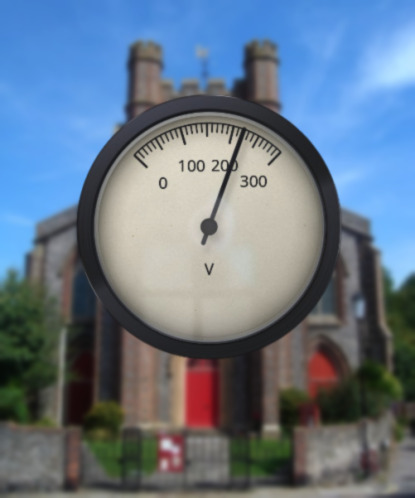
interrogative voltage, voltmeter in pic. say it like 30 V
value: 220 V
